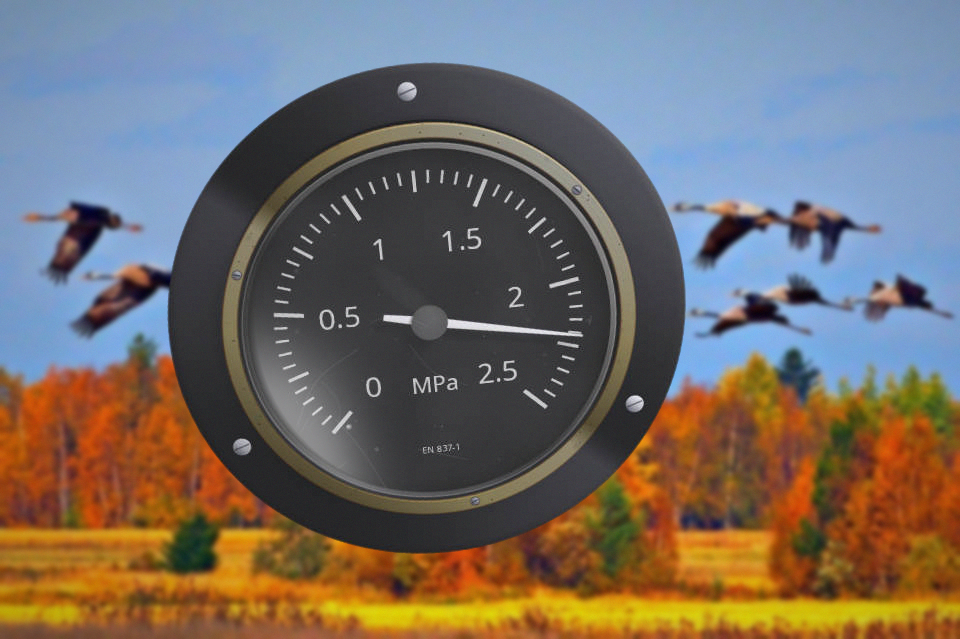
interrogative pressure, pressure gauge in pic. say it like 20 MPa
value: 2.2 MPa
